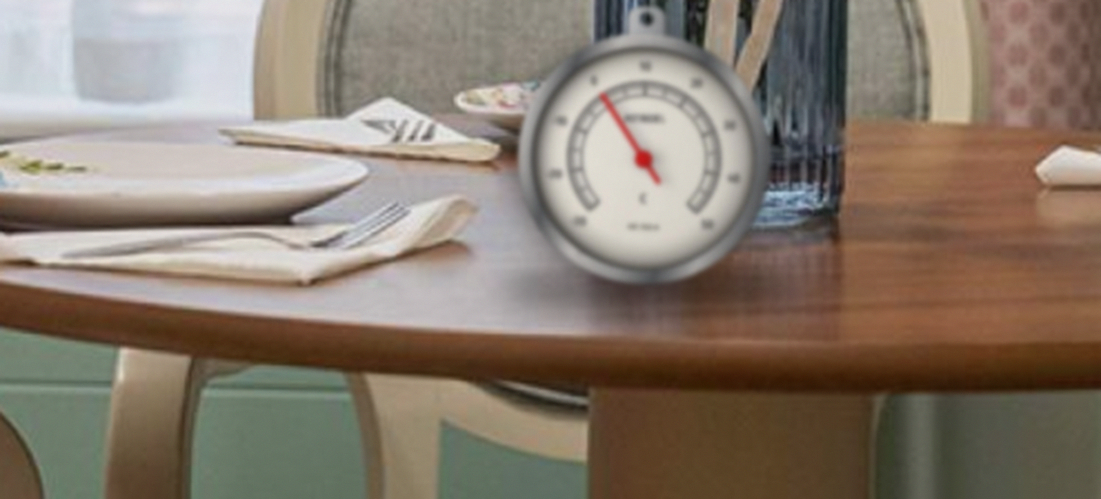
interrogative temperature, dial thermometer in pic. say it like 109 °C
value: 0 °C
